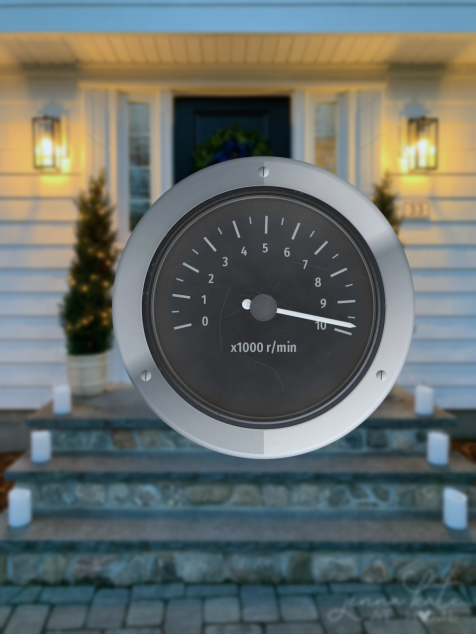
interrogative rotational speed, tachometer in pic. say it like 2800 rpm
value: 9750 rpm
